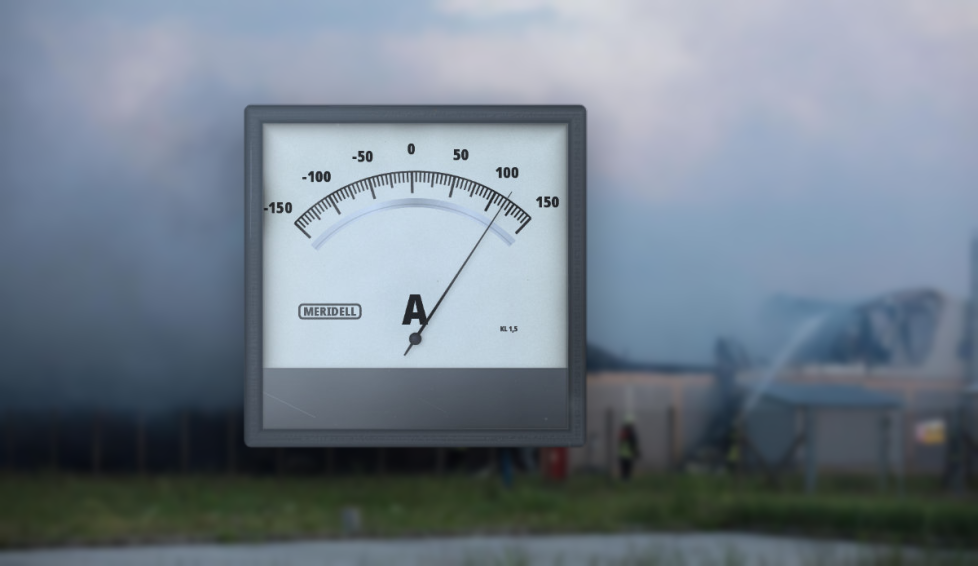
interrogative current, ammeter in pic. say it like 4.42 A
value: 115 A
